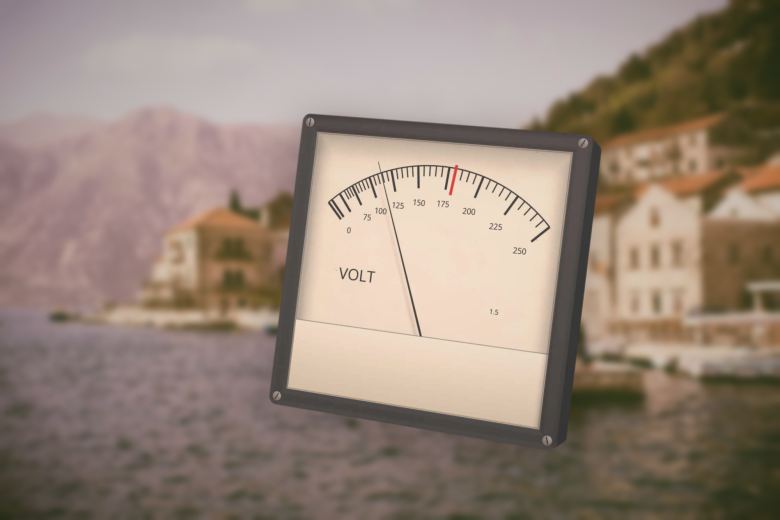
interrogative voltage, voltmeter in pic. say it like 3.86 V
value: 115 V
